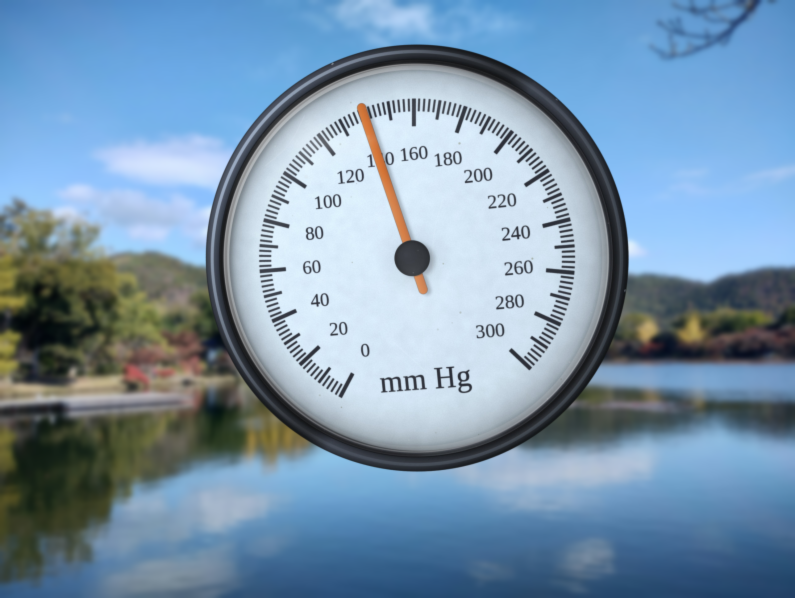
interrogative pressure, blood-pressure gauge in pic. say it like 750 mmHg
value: 140 mmHg
